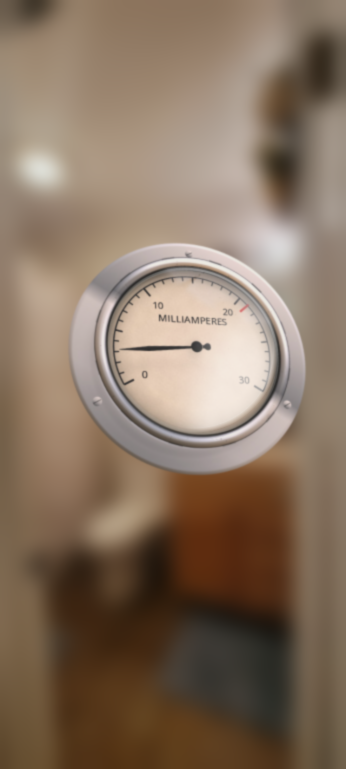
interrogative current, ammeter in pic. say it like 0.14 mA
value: 3 mA
